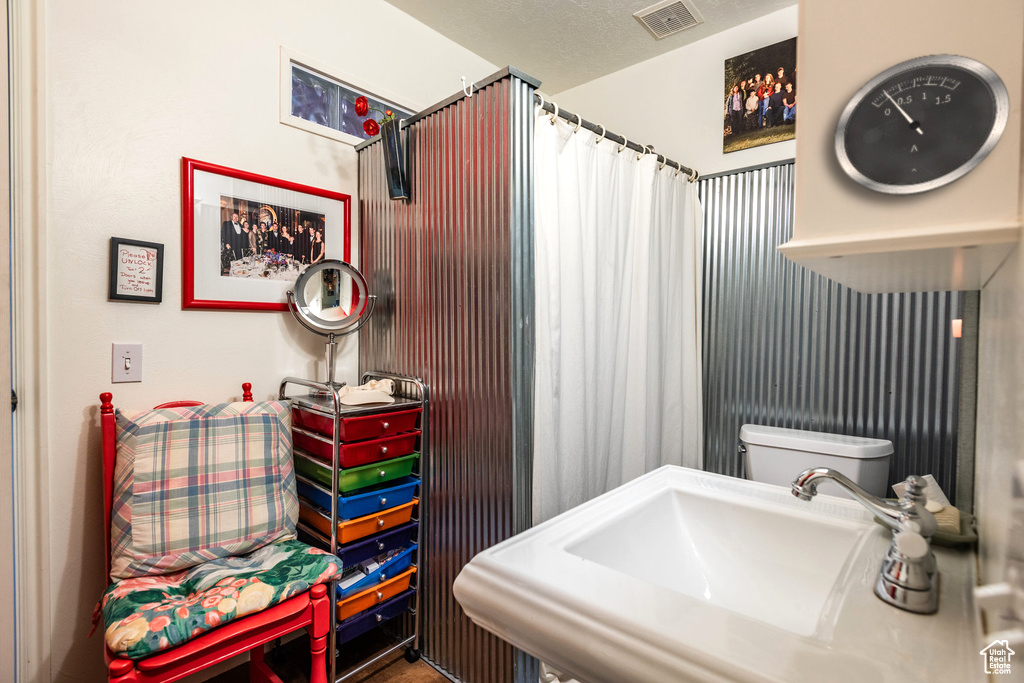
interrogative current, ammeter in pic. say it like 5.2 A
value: 0.25 A
